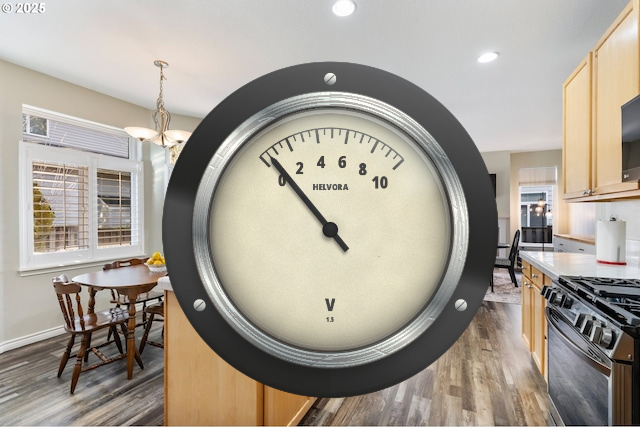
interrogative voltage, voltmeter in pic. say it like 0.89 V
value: 0.5 V
